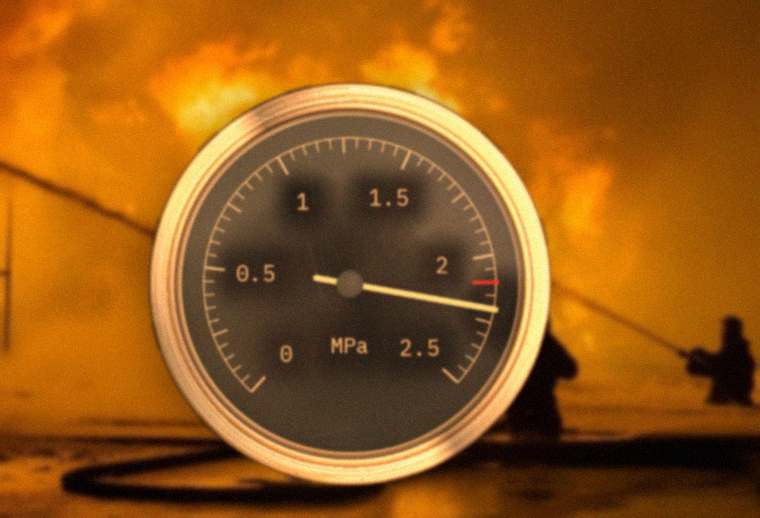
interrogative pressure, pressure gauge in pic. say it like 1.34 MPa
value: 2.2 MPa
